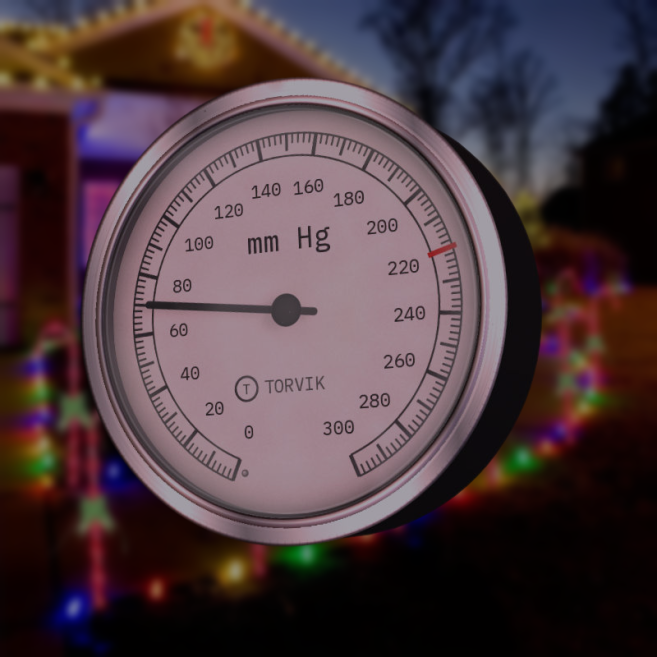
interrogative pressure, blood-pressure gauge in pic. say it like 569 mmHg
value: 70 mmHg
